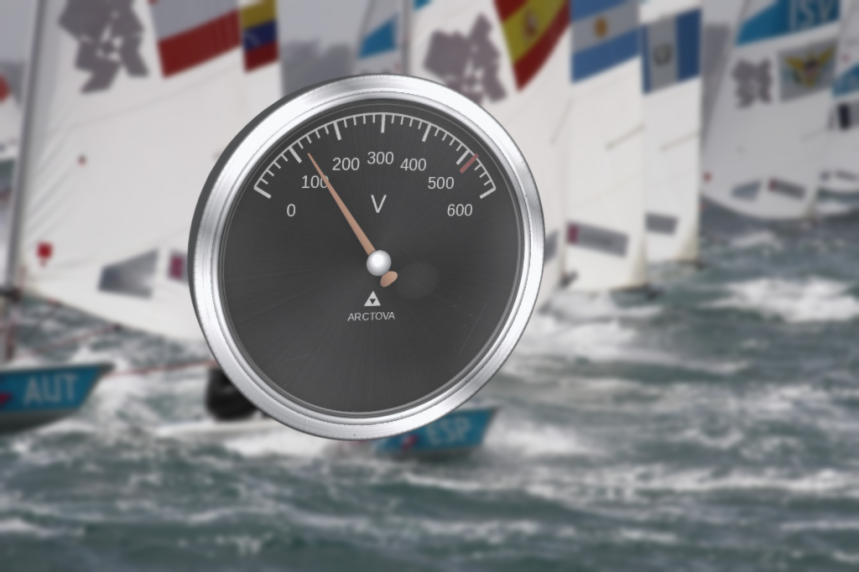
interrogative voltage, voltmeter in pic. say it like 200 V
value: 120 V
